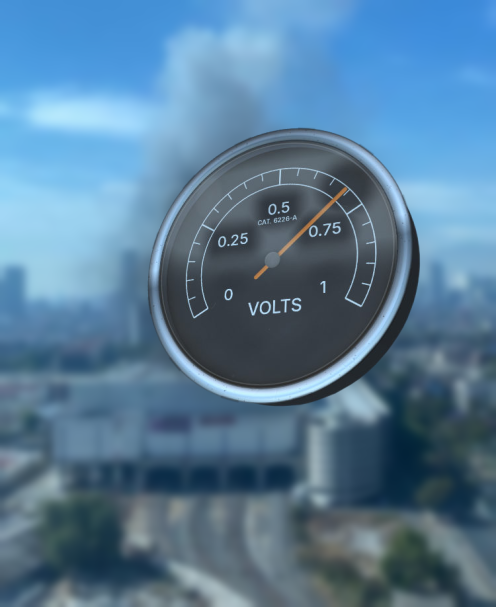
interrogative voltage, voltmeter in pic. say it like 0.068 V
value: 0.7 V
